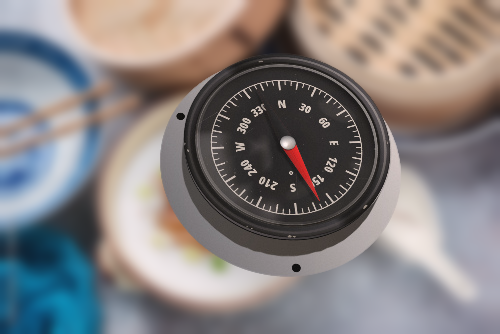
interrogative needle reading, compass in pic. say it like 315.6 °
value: 160 °
